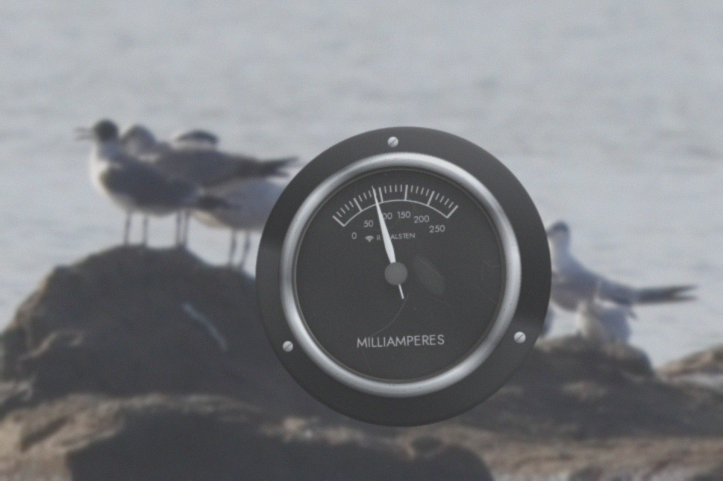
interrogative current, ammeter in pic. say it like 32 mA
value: 90 mA
